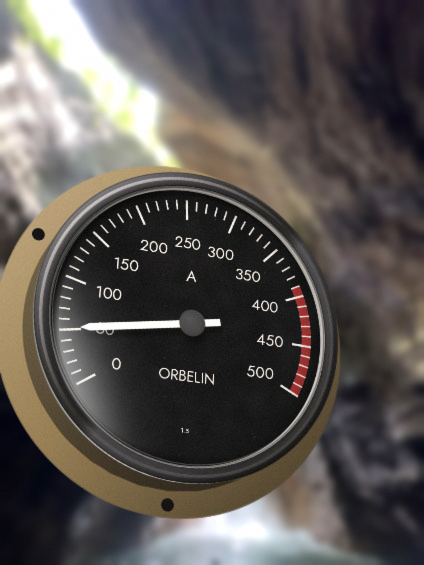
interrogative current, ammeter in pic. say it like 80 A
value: 50 A
